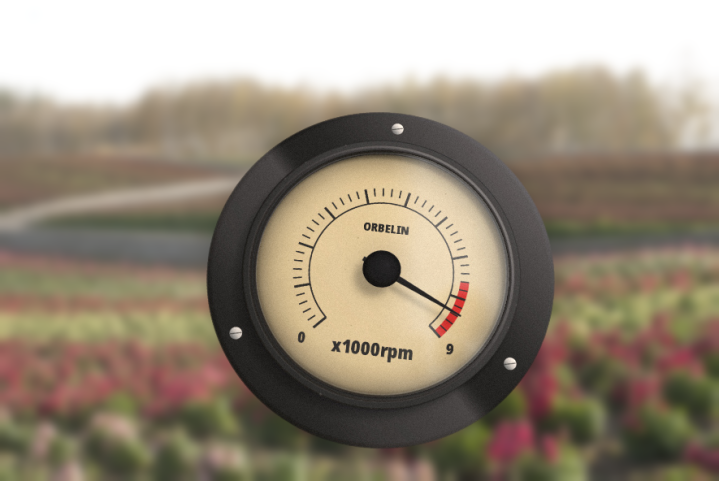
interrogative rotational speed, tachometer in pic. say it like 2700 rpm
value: 8400 rpm
